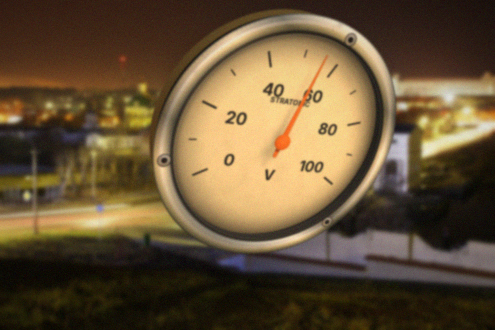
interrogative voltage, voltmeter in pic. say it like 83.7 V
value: 55 V
